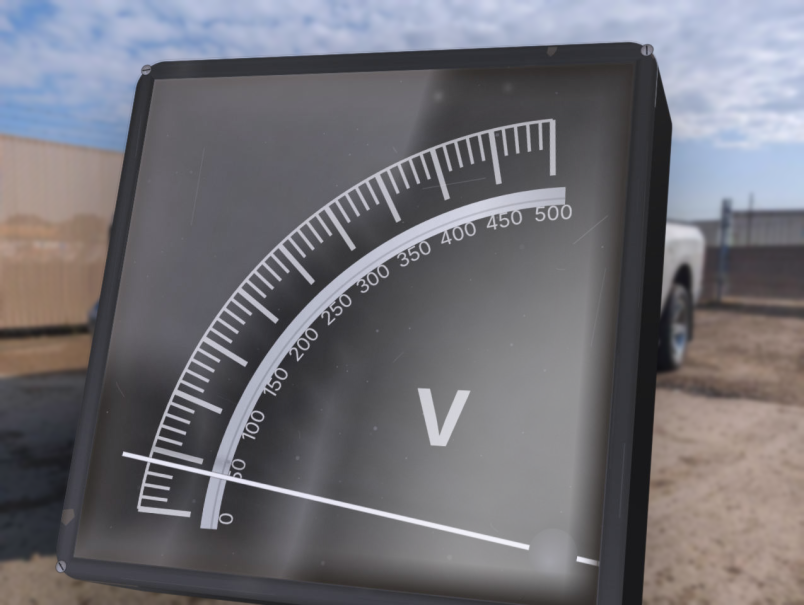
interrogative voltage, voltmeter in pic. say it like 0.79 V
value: 40 V
